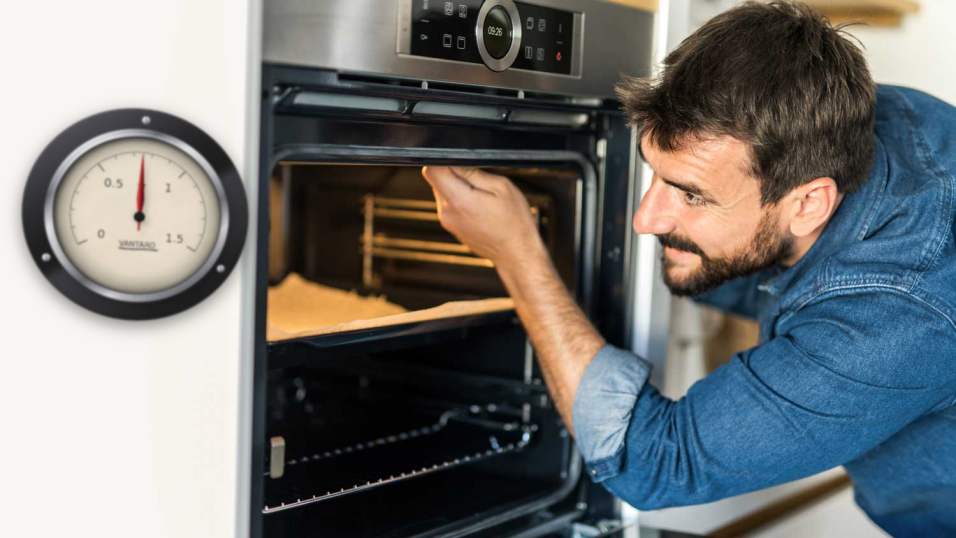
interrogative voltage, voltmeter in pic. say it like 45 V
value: 0.75 V
